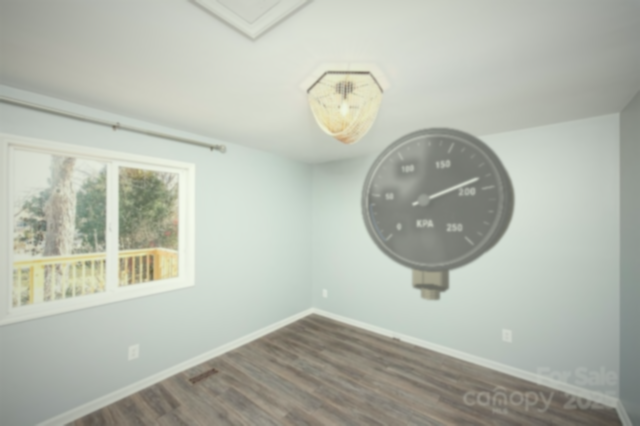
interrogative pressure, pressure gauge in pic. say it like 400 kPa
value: 190 kPa
